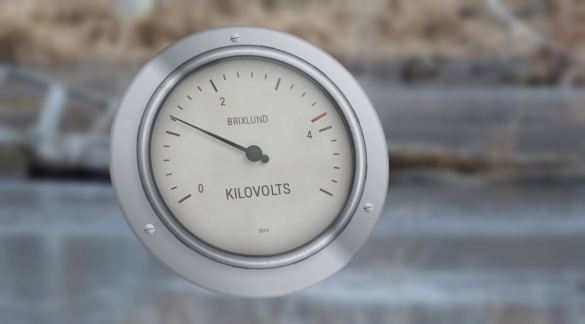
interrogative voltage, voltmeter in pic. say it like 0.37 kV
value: 1.2 kV
